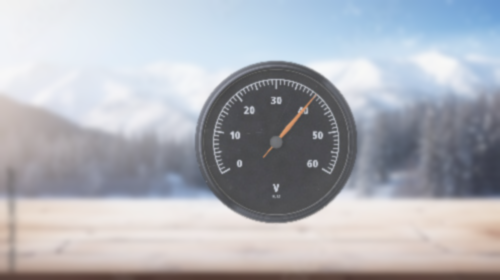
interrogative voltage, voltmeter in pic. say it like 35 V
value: 40 V
